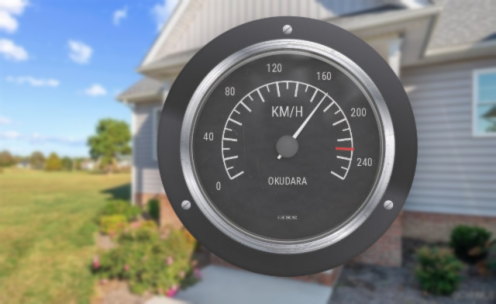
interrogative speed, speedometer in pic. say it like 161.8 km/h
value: 170 km/h
